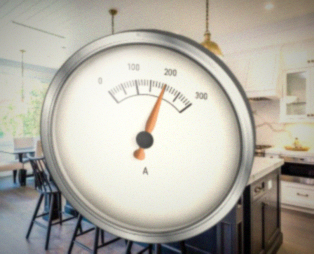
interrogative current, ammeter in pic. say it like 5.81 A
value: 200 A
